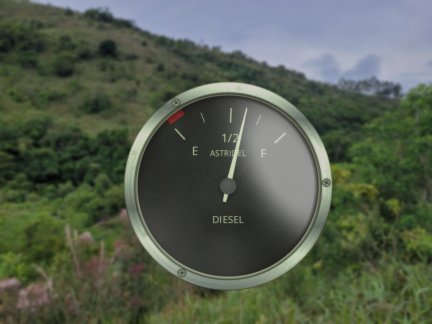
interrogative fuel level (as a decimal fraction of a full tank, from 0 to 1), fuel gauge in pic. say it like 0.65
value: 0.625
